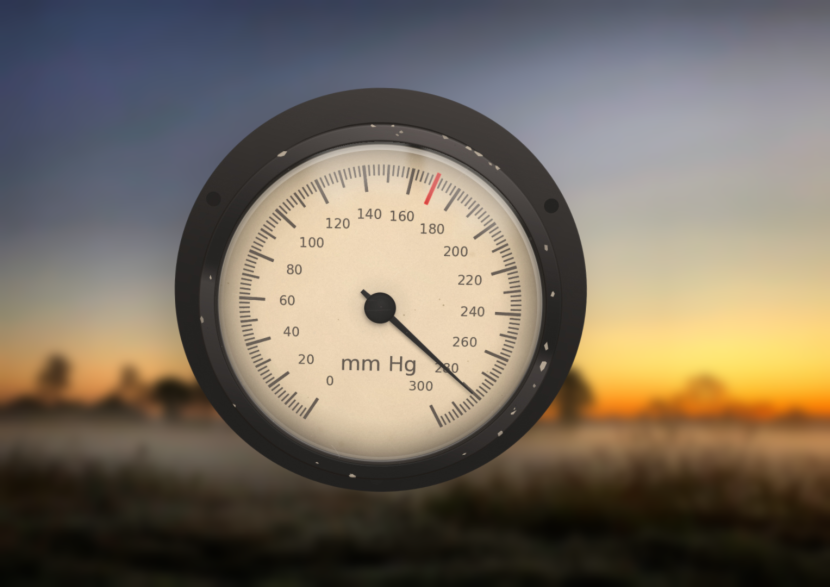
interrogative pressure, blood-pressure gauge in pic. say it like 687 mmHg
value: 280 mmHg
